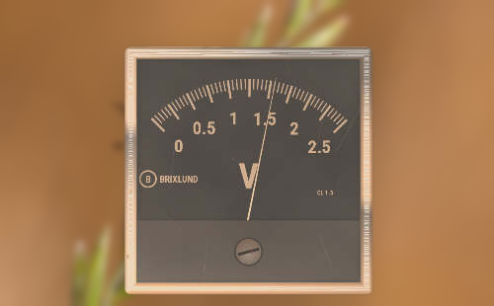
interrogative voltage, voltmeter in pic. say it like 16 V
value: 1.55 V
